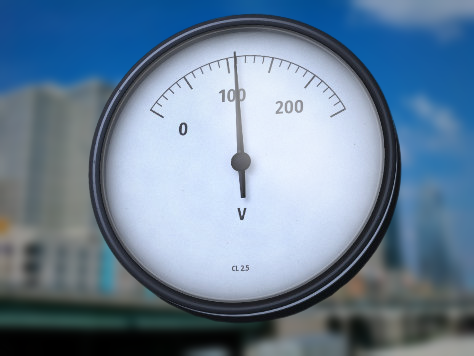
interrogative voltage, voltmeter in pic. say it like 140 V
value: 110 V
